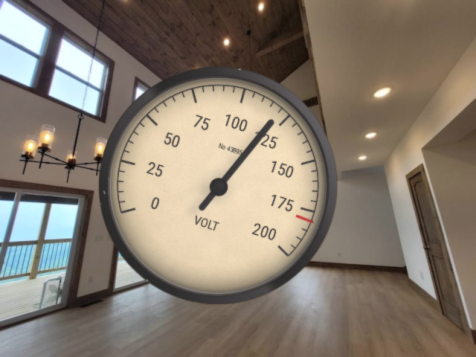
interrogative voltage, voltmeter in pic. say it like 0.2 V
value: 120 V
